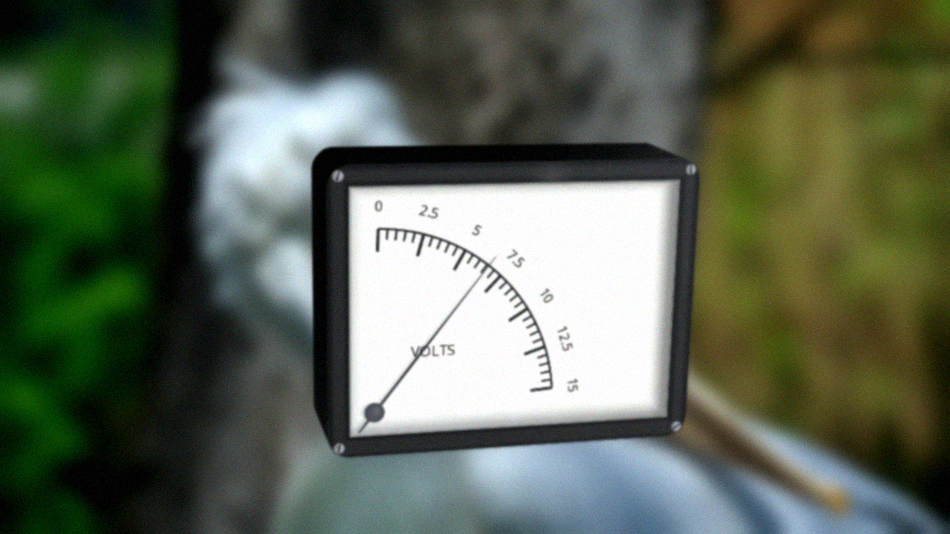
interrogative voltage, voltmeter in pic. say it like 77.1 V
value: 6.5 V
